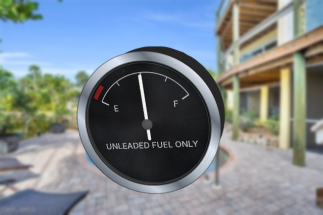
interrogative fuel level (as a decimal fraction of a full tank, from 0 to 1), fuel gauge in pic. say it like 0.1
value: 0.5
